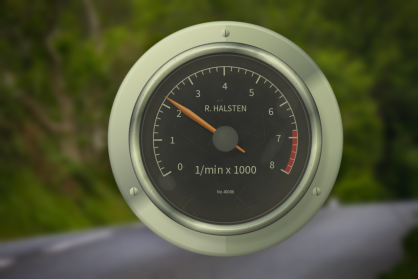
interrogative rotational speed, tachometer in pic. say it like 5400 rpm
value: 2200 rpm
